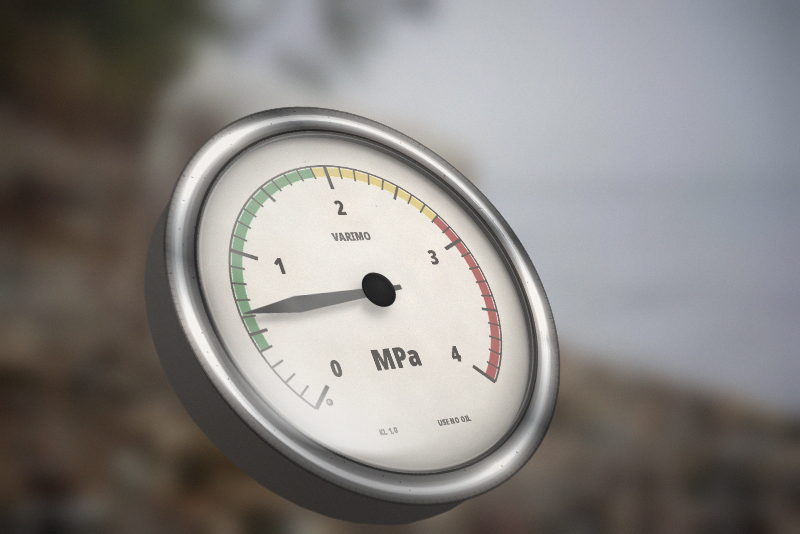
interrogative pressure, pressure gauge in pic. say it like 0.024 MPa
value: 0.6 MPa
